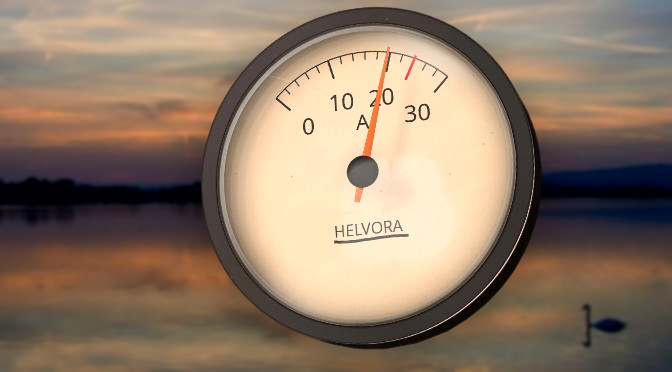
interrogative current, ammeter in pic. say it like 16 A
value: 20 A
